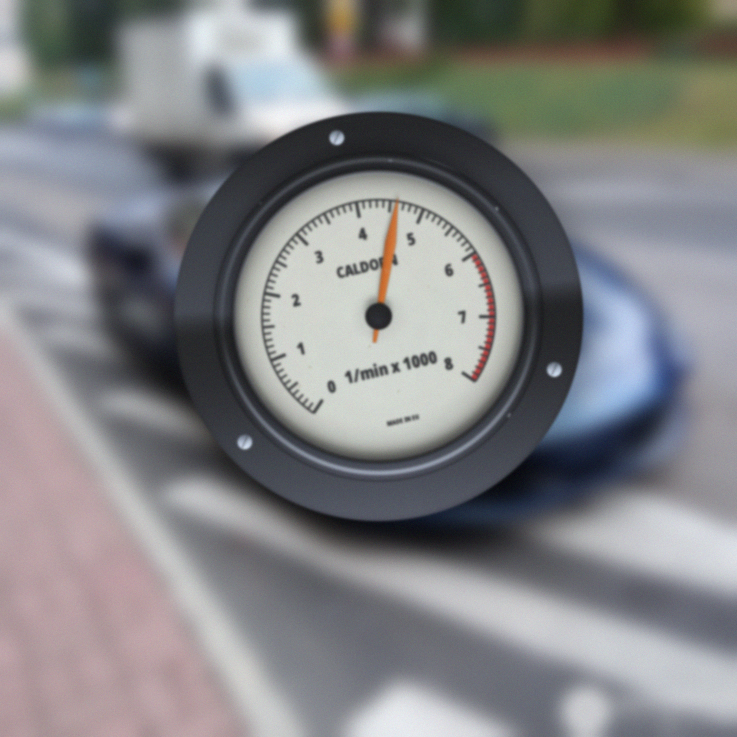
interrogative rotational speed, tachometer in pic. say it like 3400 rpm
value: 4600 rpm
